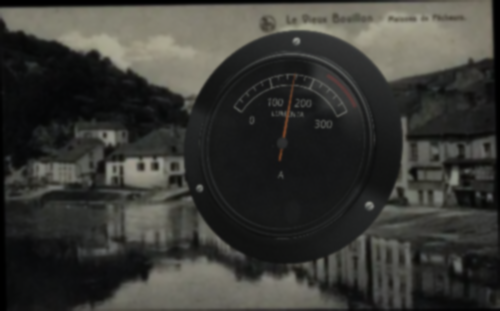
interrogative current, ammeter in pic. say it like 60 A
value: 160 A
